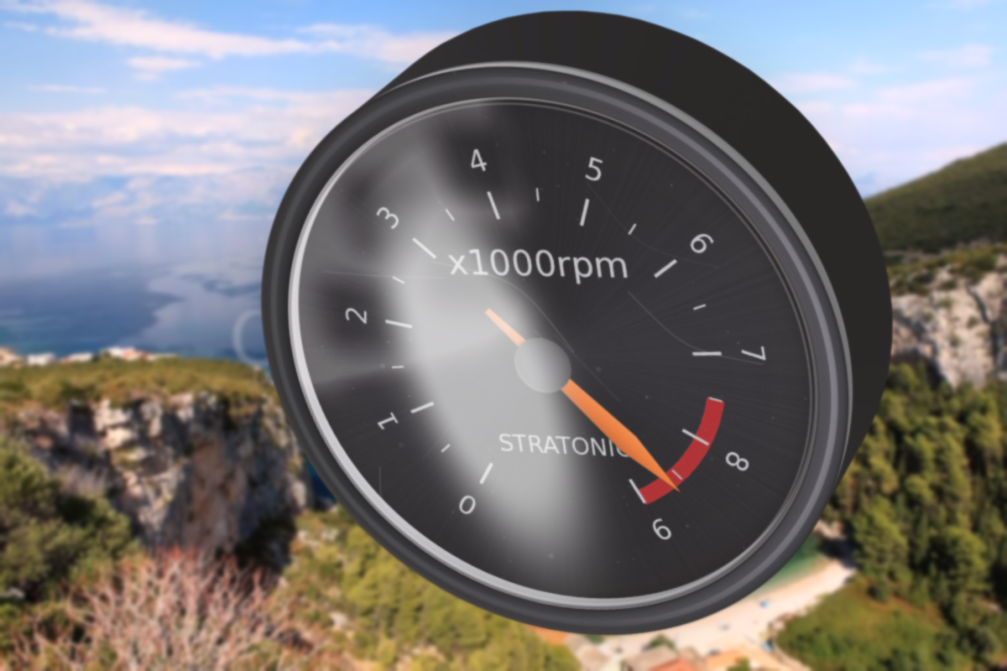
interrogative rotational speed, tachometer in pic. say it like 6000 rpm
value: 8500 rpm
